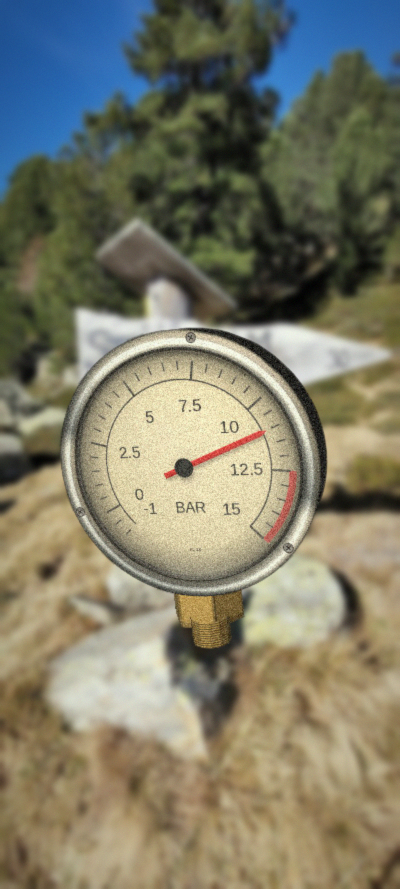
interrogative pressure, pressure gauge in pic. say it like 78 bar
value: 11 bar
